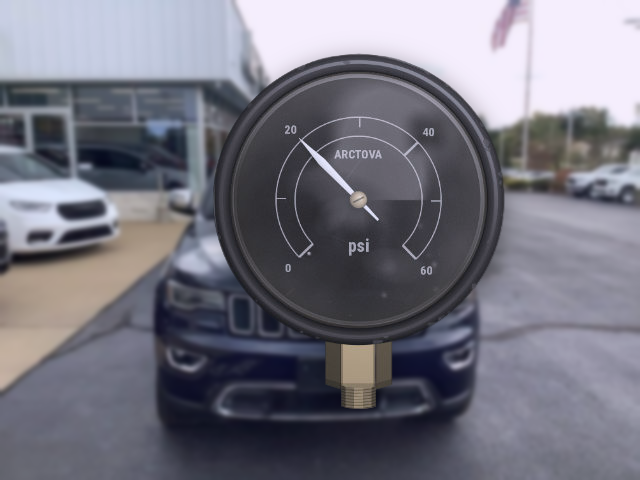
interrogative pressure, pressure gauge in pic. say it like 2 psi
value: 20 psi
